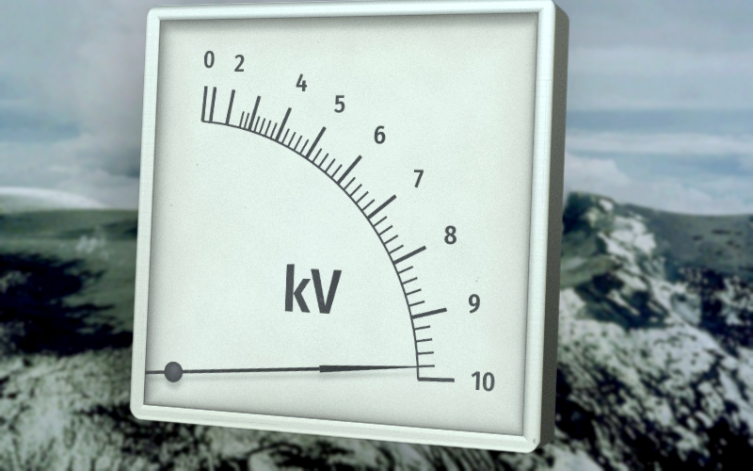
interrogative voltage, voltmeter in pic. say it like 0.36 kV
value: 9.8 kV
